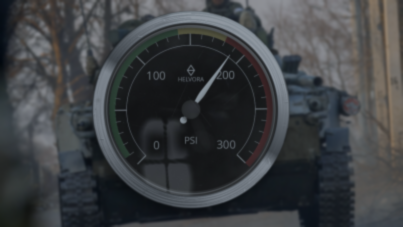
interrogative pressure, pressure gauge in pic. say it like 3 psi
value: 190 psi
